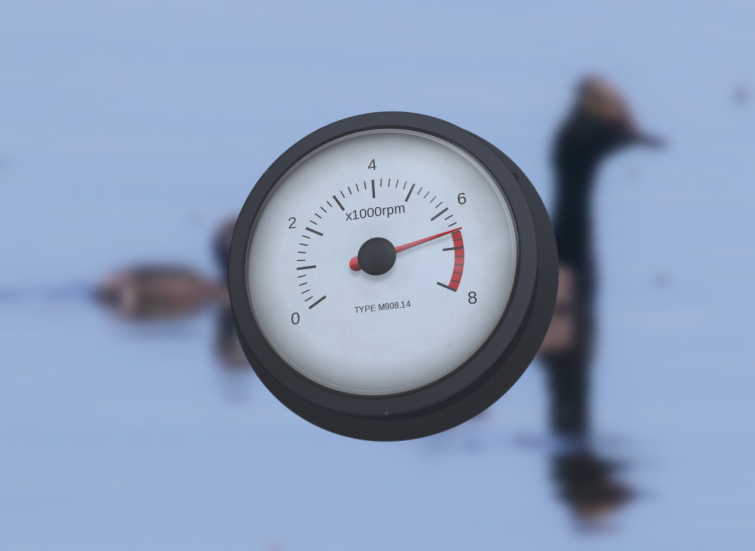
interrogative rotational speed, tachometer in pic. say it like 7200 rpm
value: 6600 rpm
